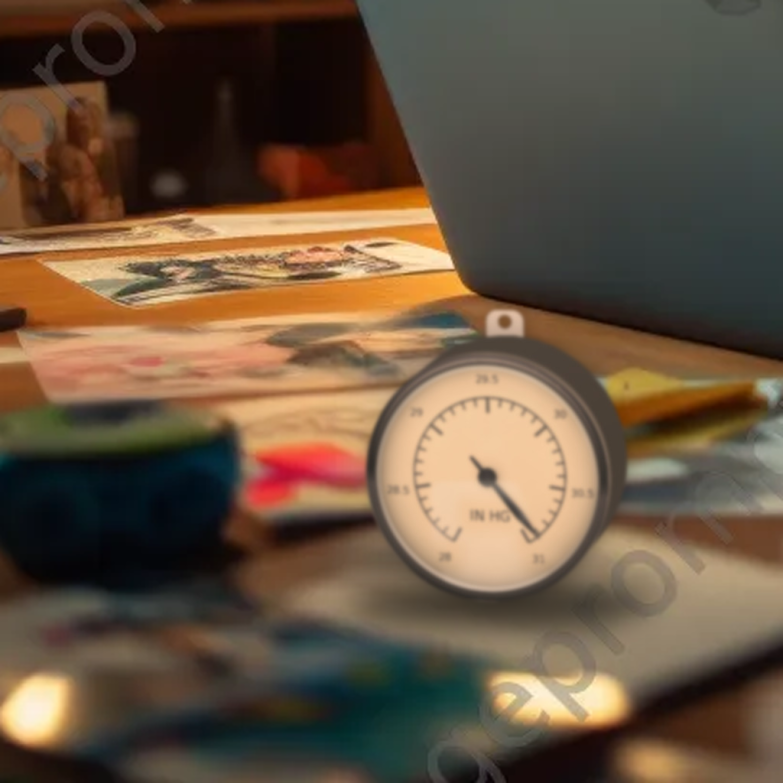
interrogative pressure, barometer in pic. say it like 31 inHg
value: 30.9 inHg
